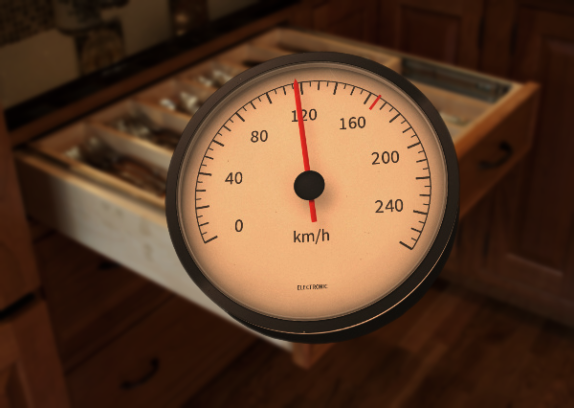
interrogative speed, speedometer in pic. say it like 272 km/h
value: 117.5 km/h
